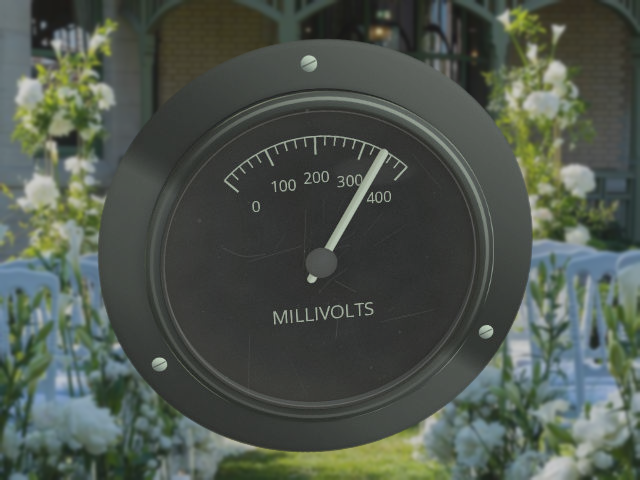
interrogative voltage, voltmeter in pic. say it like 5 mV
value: 340 mV
